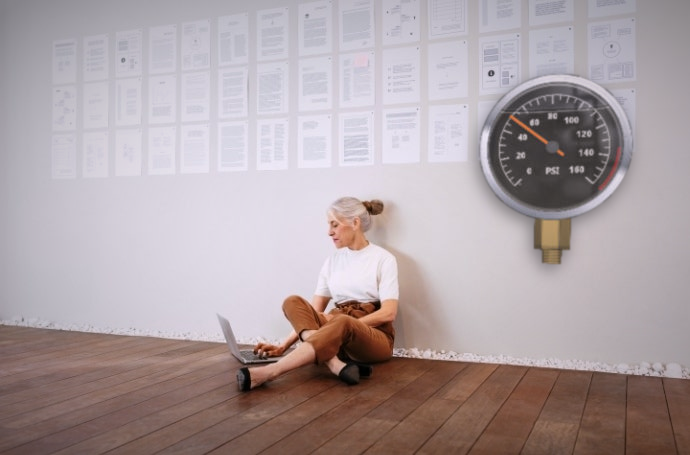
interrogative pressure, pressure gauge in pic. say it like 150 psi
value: 50 psi
